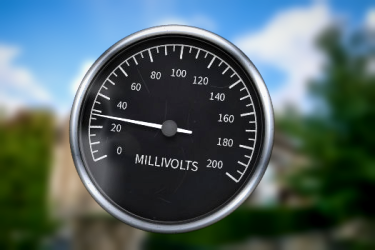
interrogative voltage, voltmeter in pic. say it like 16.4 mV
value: 27.5 mV
